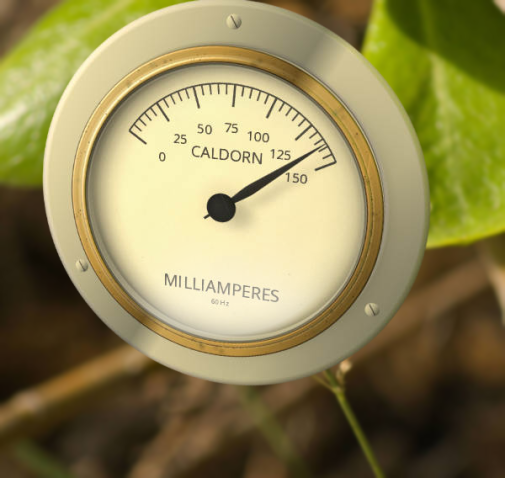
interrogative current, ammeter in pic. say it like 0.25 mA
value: 137.5 mA
